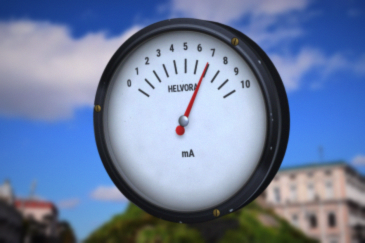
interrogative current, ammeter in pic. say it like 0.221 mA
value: 7 mA
